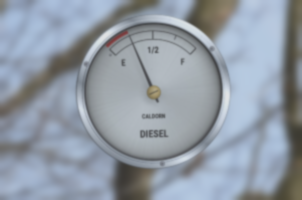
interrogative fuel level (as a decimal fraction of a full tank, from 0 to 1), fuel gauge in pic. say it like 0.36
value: 0.25
